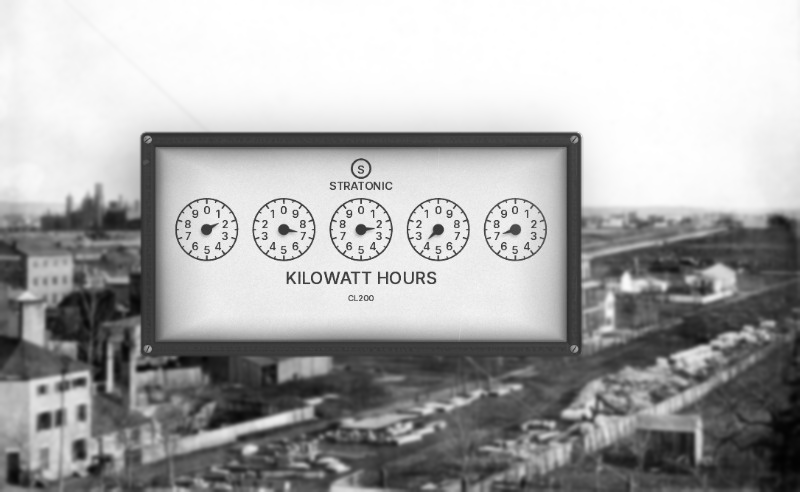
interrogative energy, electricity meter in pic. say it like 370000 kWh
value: 17237 kWh
